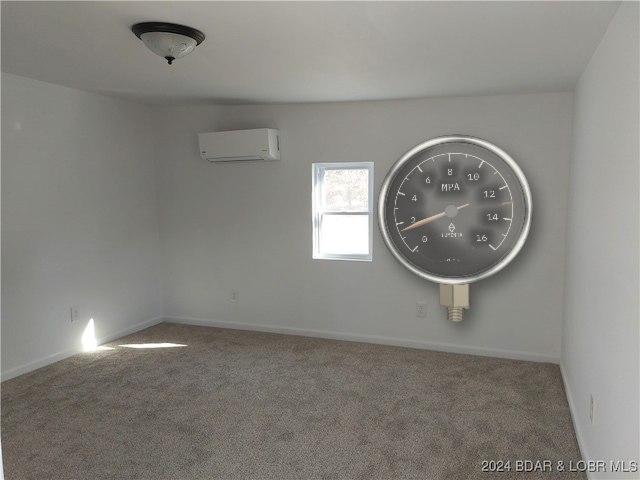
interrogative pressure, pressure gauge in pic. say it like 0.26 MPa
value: 1.5 MPa
